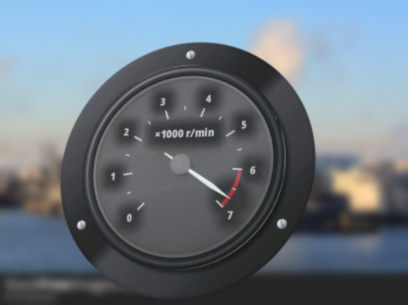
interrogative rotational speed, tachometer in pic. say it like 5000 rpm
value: 6750 rpm
